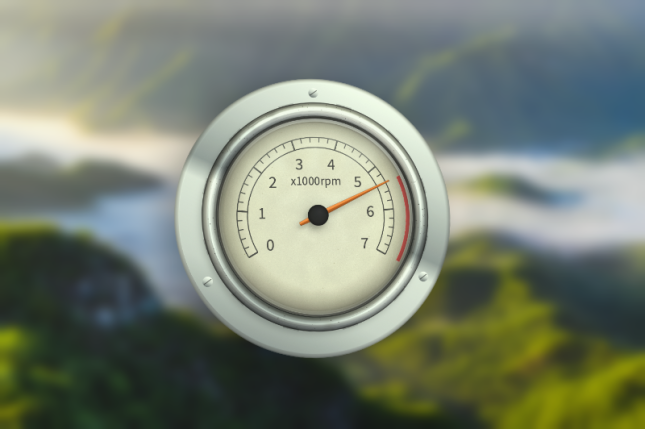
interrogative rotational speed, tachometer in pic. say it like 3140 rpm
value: 5400 rpm
